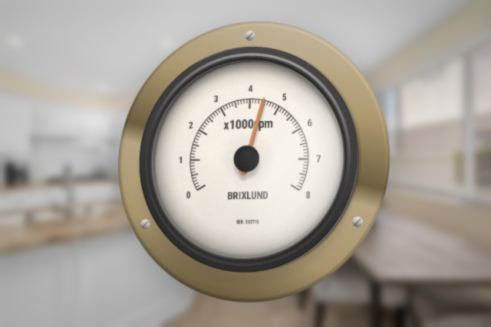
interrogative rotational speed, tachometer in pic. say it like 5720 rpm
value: 4500 rpm
